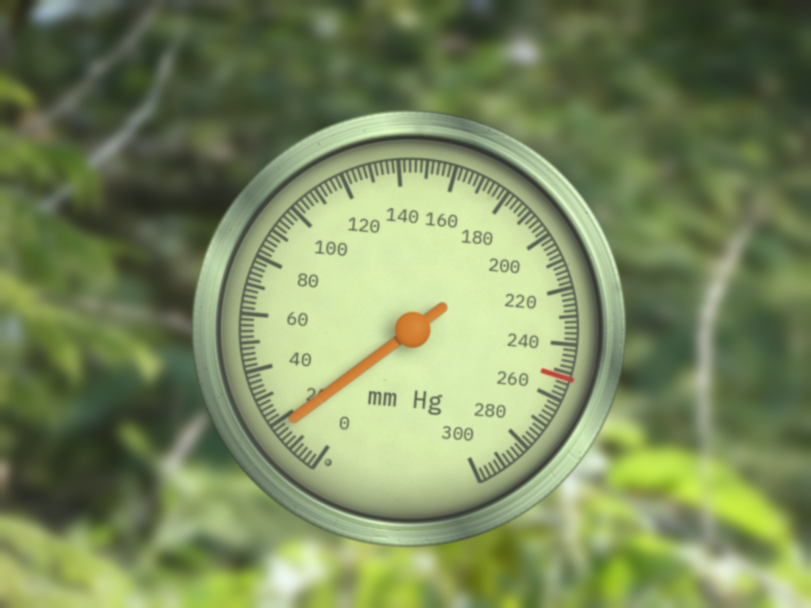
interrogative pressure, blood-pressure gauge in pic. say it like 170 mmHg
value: 18 mmHg
